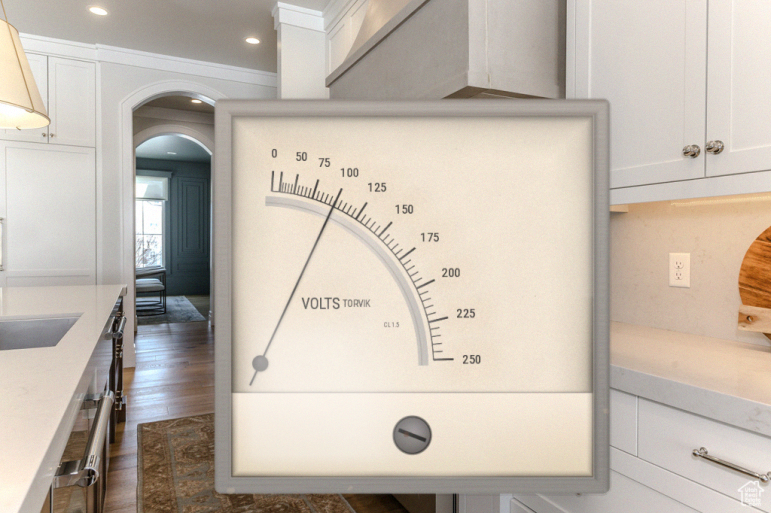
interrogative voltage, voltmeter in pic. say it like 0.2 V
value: 100 V
